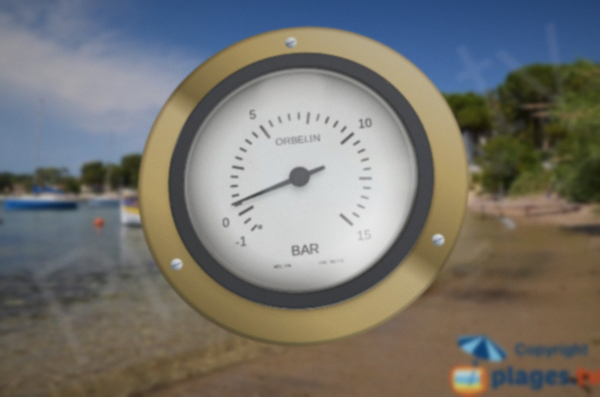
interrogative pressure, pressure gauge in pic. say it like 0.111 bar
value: 0.5 bar
